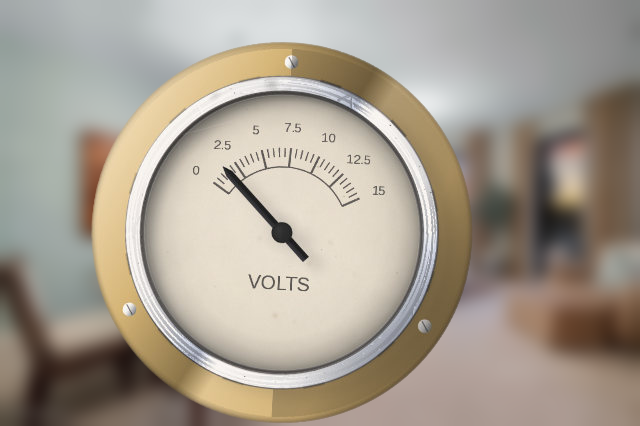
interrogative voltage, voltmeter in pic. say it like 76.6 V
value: 1.5 V
